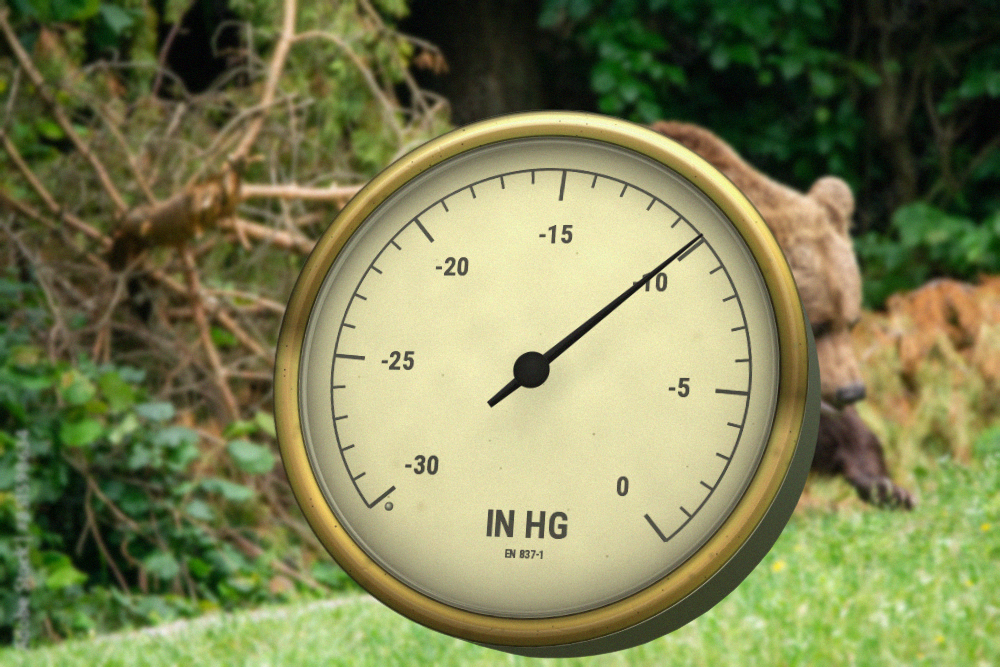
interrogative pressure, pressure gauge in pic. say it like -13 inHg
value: -10 inHg
